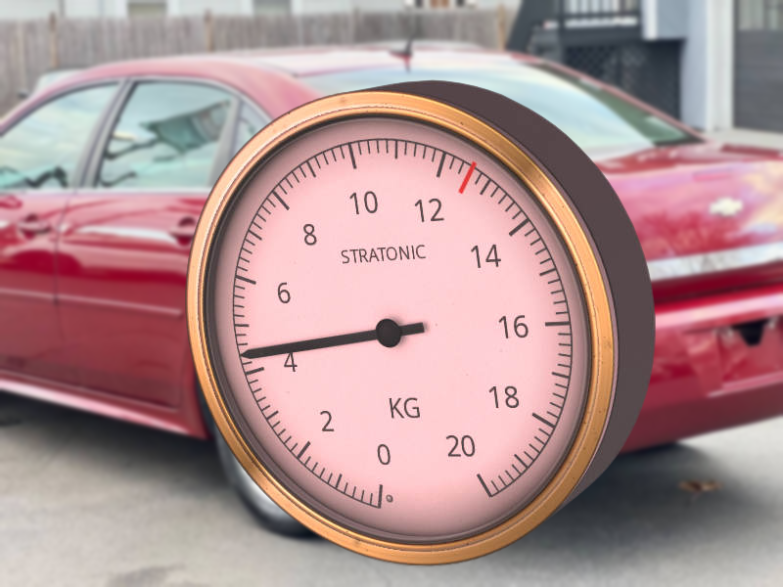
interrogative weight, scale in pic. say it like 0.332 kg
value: 4.4 kg
